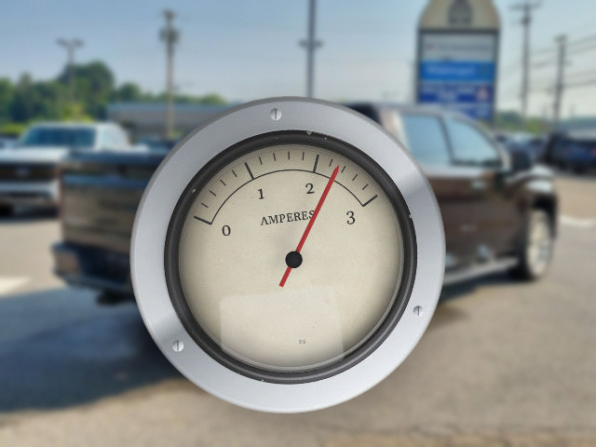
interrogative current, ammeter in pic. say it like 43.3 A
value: 2.3 A
